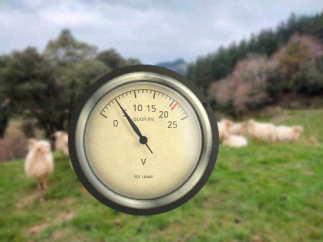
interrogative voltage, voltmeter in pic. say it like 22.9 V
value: 5 V
